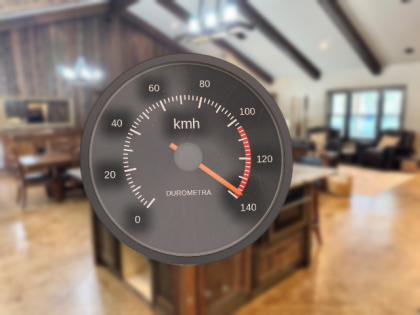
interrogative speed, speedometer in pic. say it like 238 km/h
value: 138 km/h
